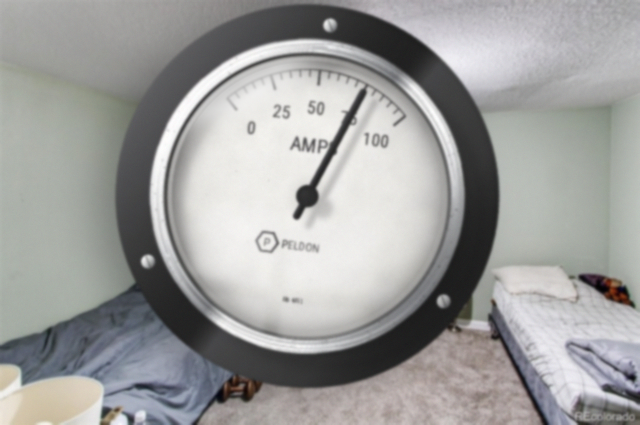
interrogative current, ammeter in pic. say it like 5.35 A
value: 75 A
